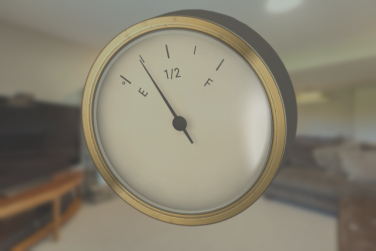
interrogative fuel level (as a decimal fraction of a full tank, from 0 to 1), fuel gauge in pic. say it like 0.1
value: 0.25
